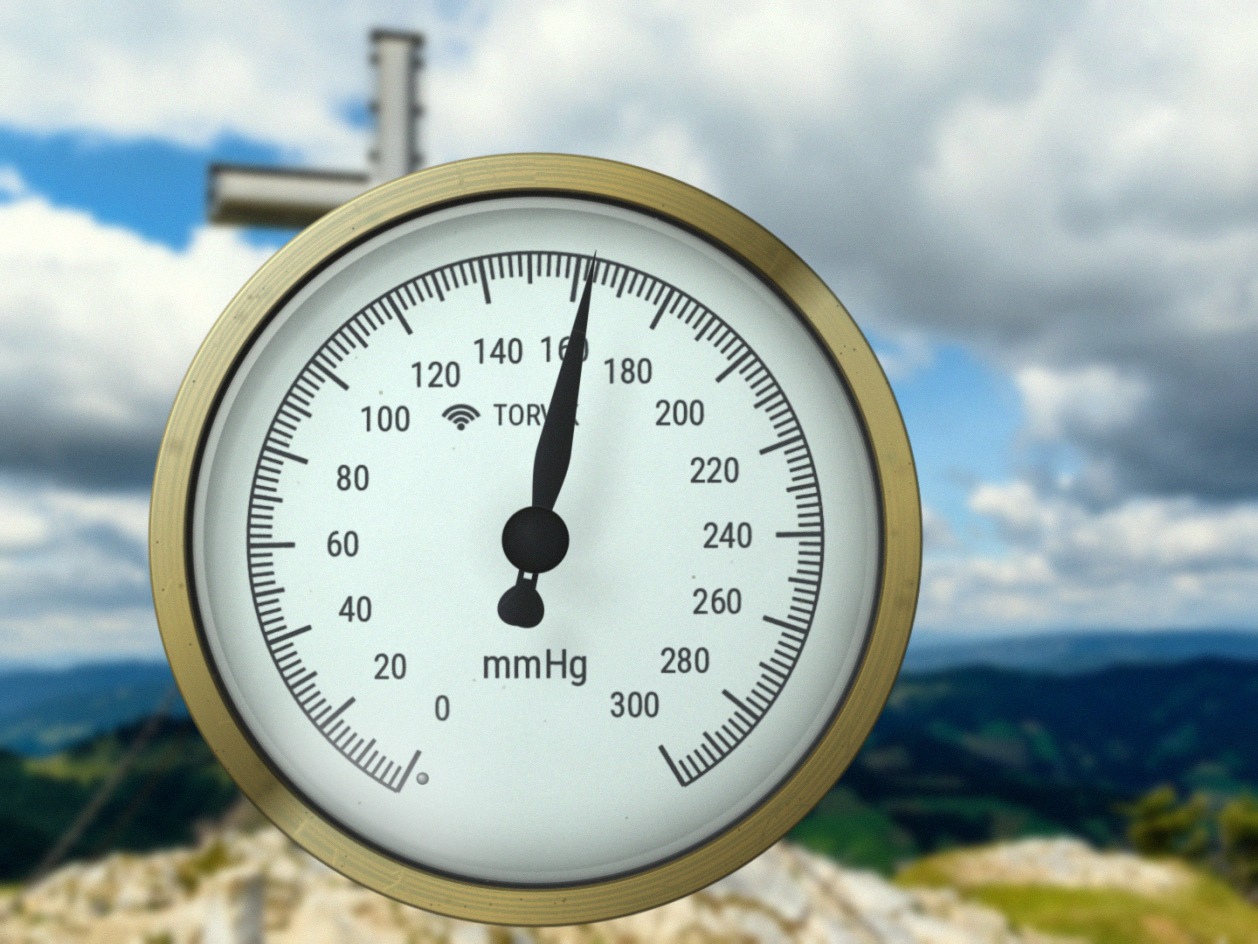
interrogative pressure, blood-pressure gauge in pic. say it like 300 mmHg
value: 163 mmHg
